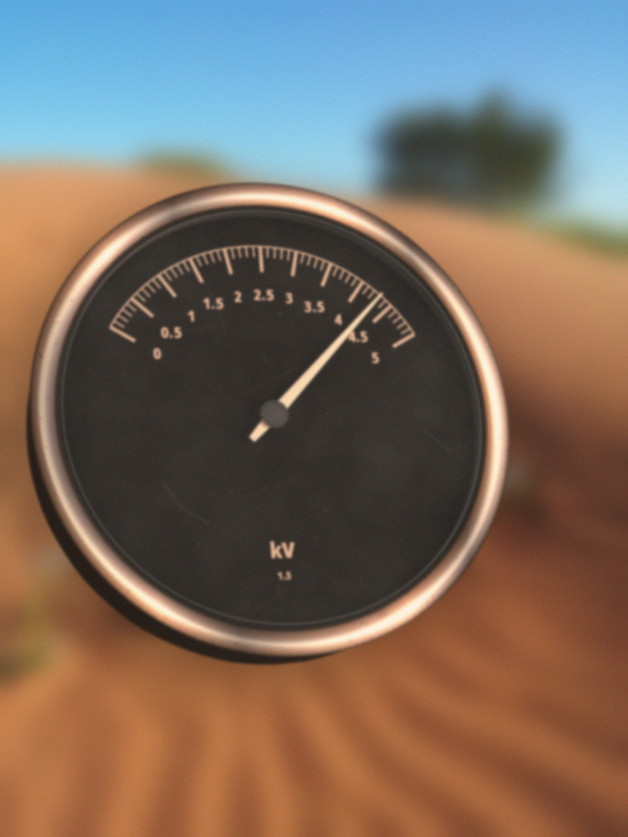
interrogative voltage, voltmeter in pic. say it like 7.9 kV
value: 4.3 kV
